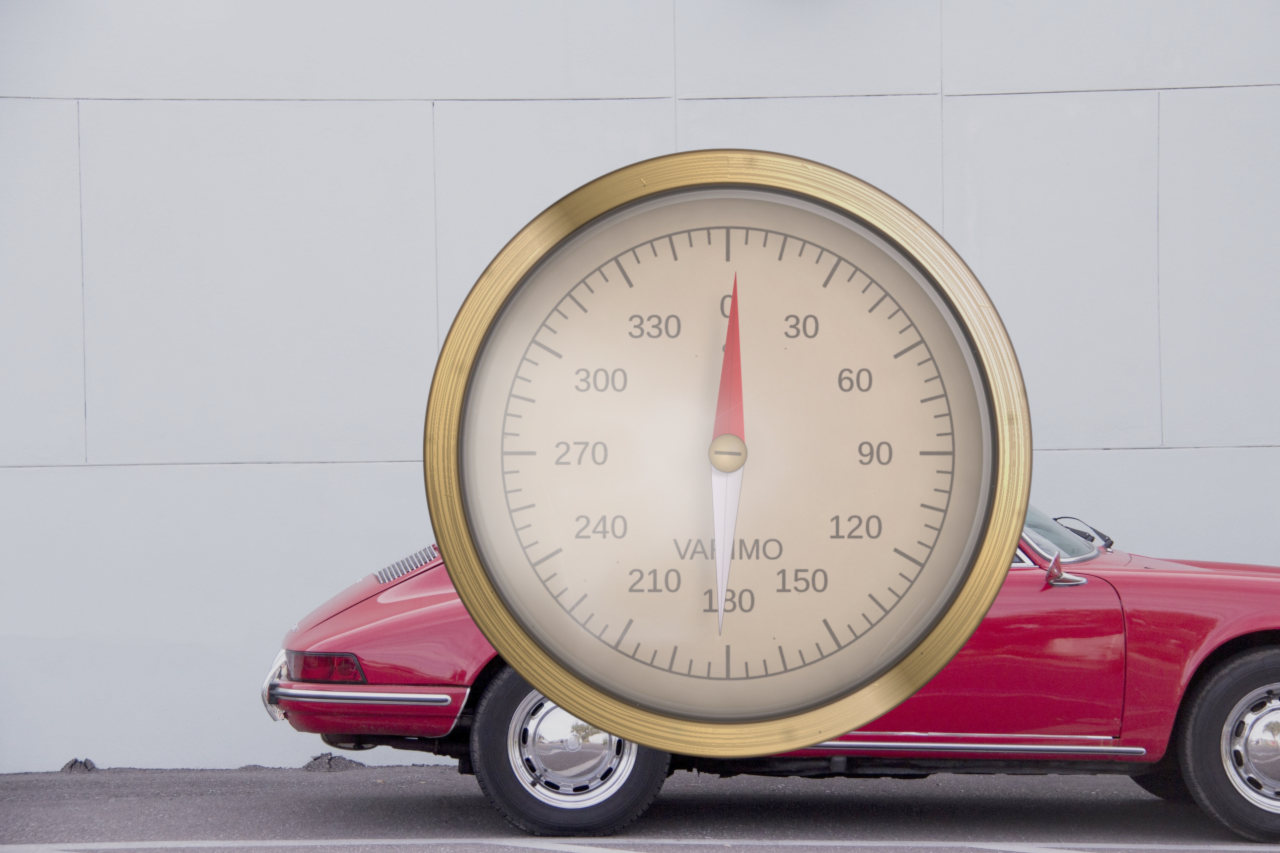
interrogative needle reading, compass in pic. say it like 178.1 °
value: 2.5 °
